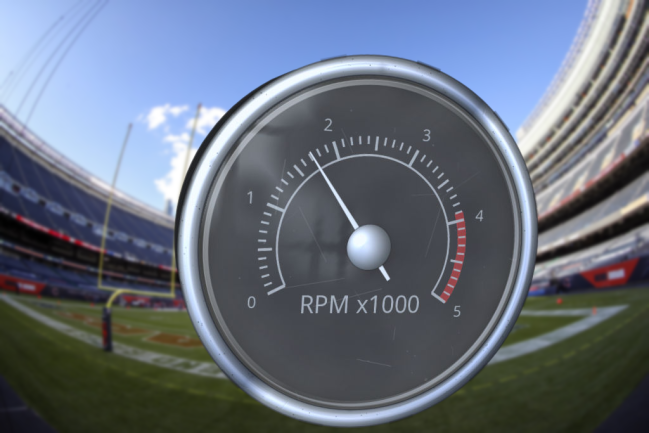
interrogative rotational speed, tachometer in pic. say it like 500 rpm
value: 1700 rpm
